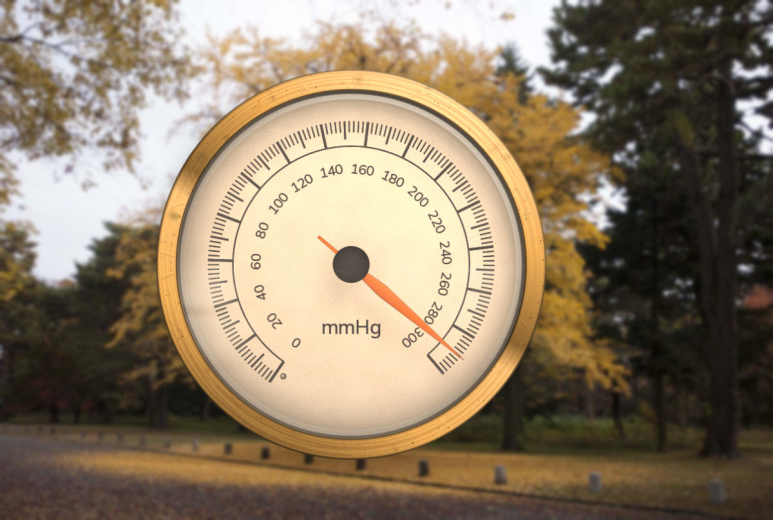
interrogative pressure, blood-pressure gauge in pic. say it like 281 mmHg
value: 290 mmHg
